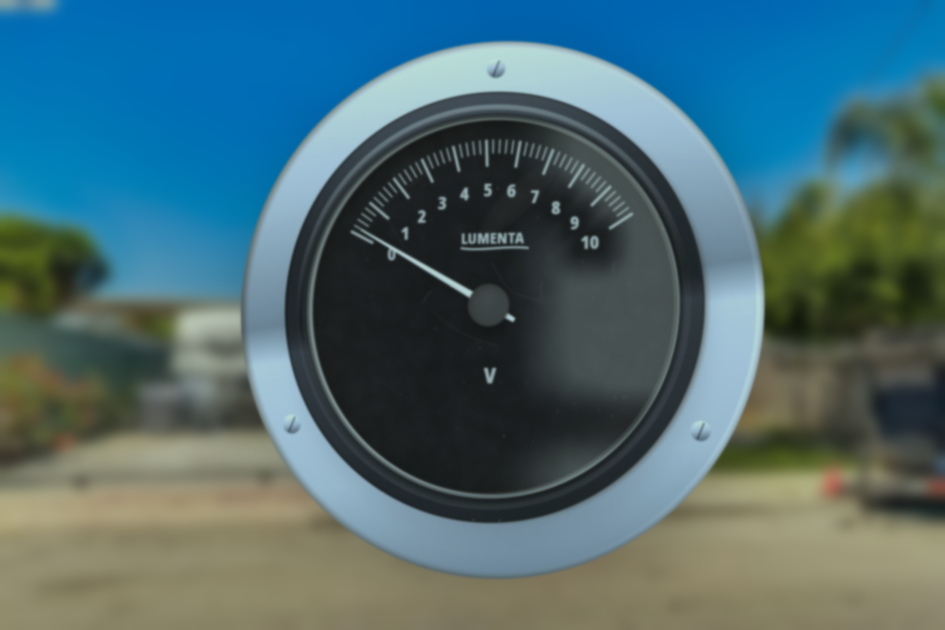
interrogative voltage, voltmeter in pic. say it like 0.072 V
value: 0.2 V
